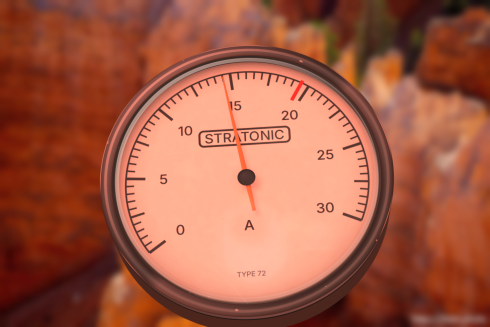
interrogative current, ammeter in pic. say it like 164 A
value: 14.5 A
